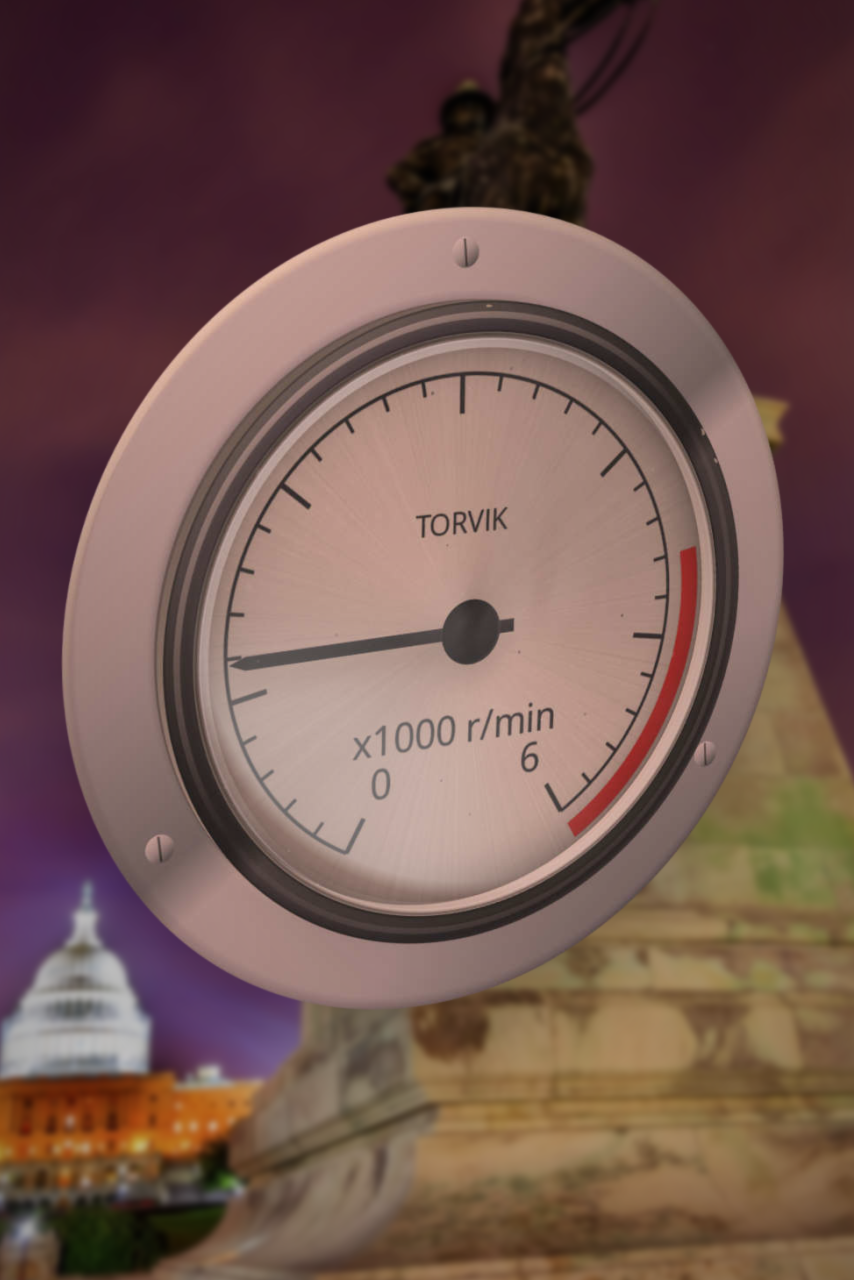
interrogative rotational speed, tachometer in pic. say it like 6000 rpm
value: 1200 rpm
